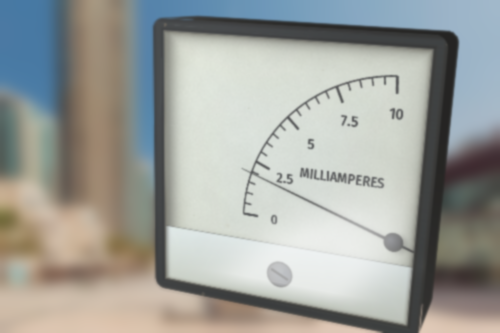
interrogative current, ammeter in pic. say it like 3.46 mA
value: 2 mA
